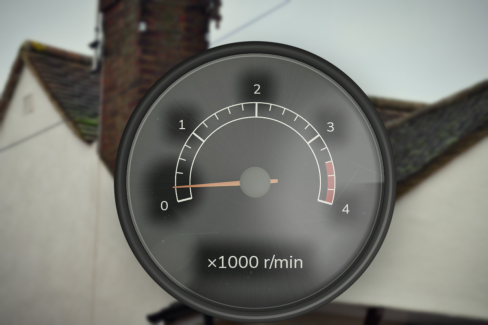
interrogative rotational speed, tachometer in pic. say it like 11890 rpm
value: 200 rpm
